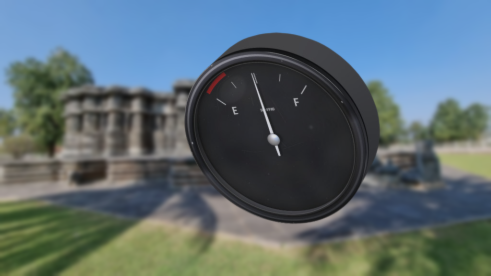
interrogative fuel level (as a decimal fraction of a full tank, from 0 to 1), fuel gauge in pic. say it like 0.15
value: 0.5
